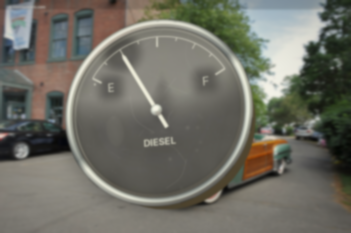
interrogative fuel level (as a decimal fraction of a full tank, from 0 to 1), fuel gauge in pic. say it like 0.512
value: 0.25
